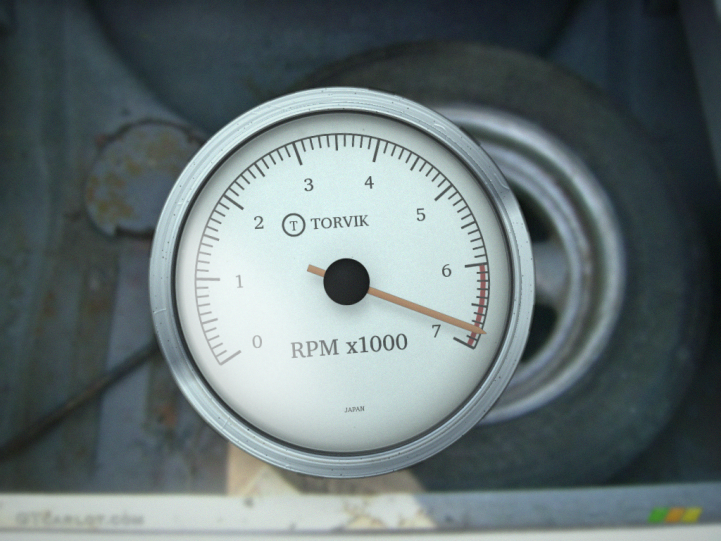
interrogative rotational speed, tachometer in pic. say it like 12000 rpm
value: 6800 rpm
